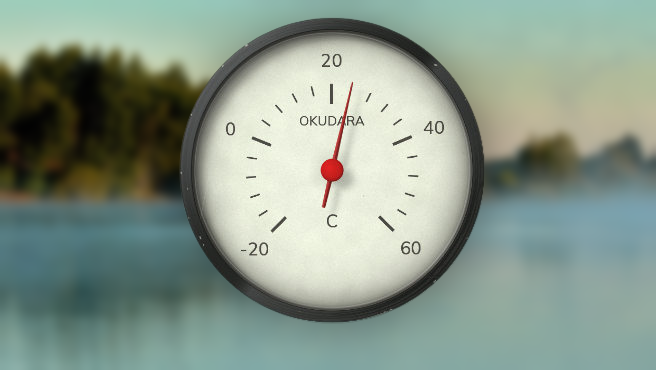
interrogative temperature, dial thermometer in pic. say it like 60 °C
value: 24 °C
